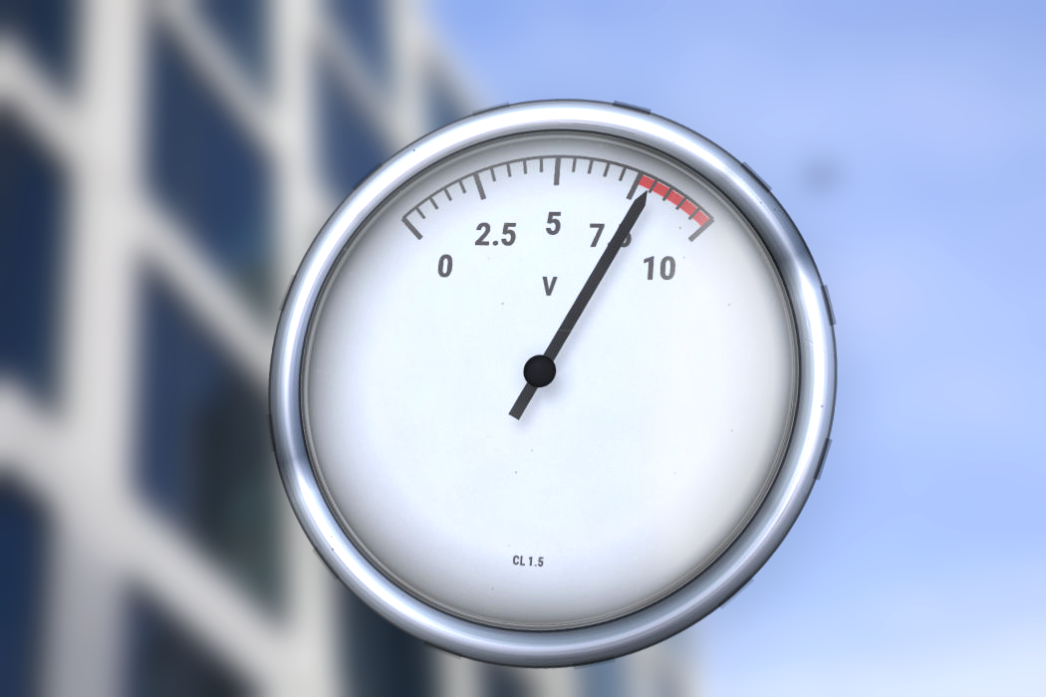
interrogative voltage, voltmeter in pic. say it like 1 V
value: 8 V
